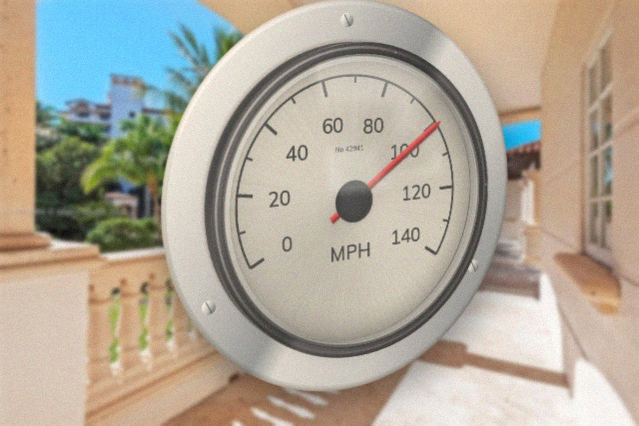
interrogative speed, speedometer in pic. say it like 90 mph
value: 100 mph
